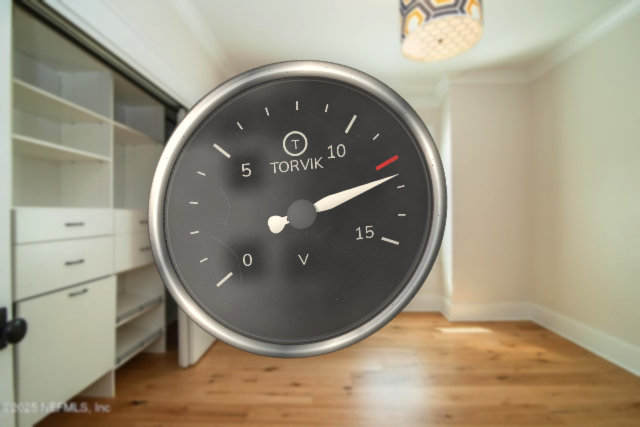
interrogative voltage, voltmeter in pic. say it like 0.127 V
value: 12.5 V
